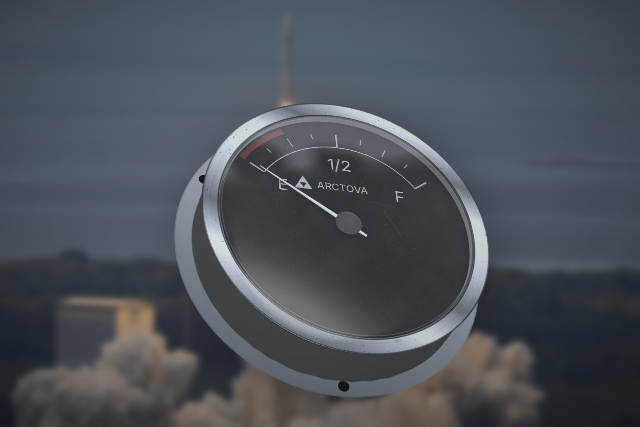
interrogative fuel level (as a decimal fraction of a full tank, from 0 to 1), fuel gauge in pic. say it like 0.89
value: 0
